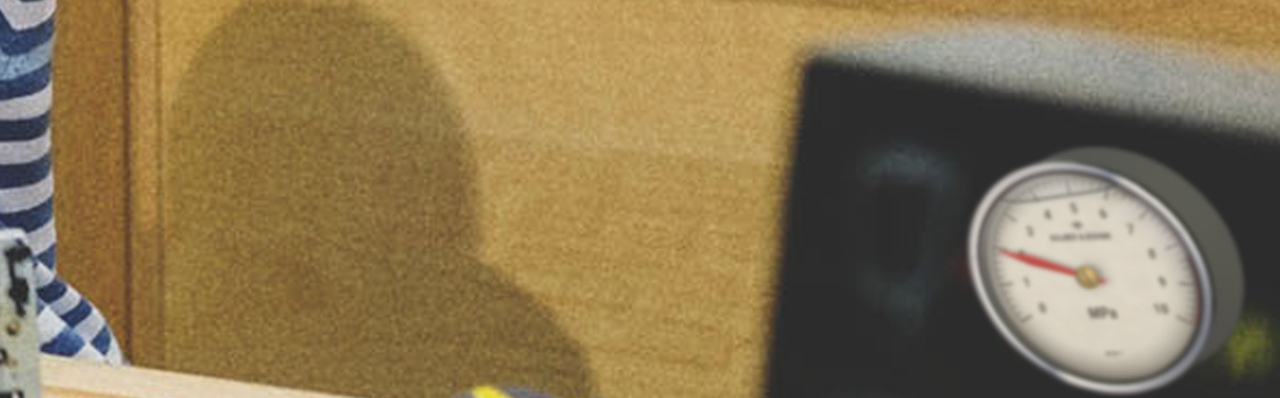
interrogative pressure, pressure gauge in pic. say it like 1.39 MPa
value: 2 MPa
